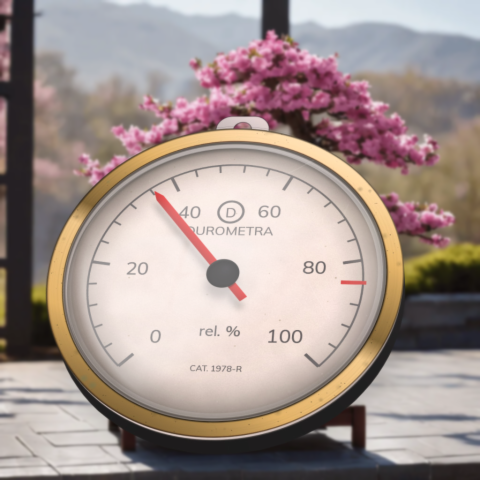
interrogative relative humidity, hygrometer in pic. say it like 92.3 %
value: 36 %
